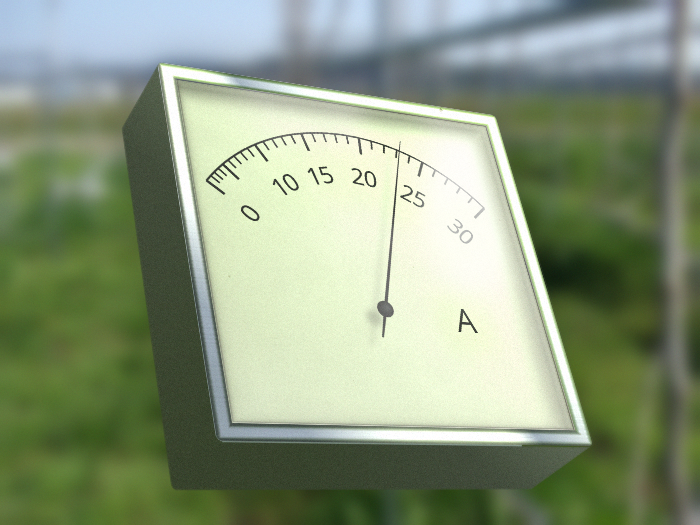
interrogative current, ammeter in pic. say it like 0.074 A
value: 23 A
